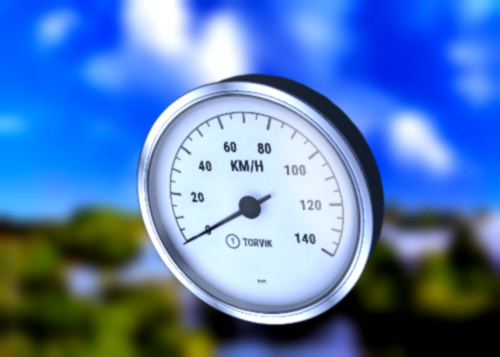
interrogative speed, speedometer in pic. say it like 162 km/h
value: 0 km/h
